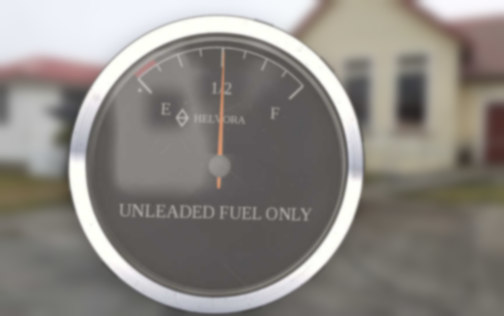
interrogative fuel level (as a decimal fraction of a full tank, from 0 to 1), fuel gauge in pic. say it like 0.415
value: 0.5
